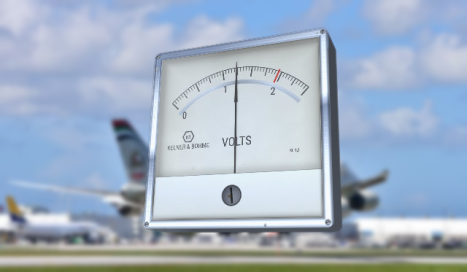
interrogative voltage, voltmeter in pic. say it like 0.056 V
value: 1.25 V
